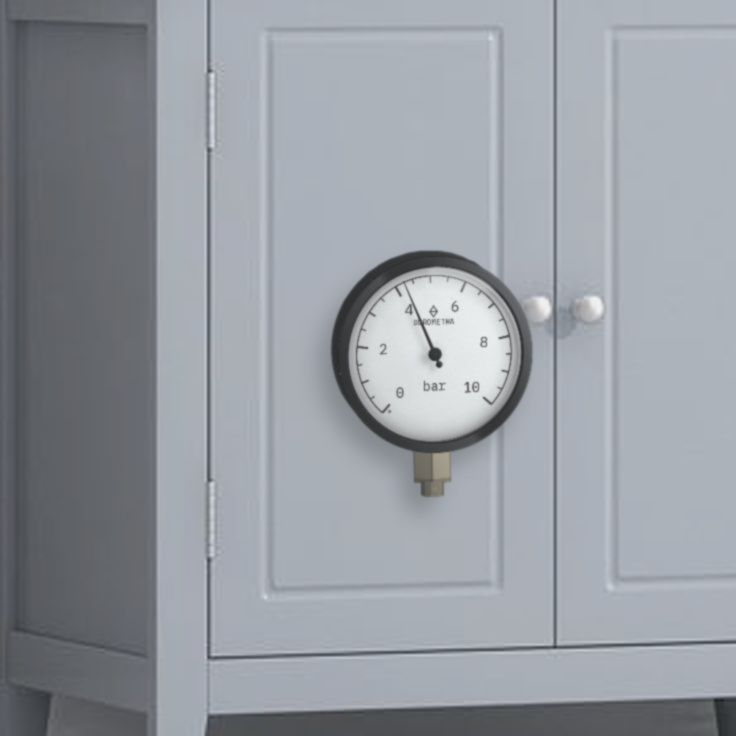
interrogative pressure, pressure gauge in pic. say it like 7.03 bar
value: 4.25 bar
